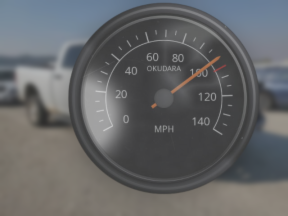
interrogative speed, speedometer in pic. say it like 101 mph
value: 100 mph
